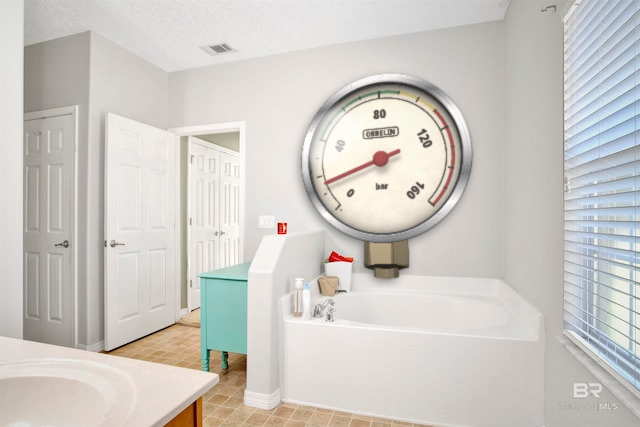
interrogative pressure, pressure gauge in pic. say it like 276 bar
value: 15 bar
